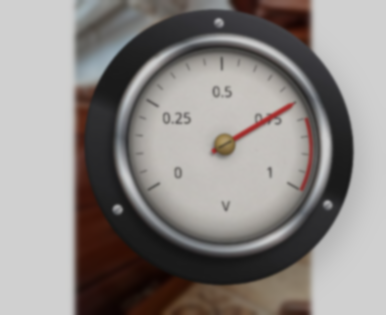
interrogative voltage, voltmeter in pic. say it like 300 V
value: 0.75 V
